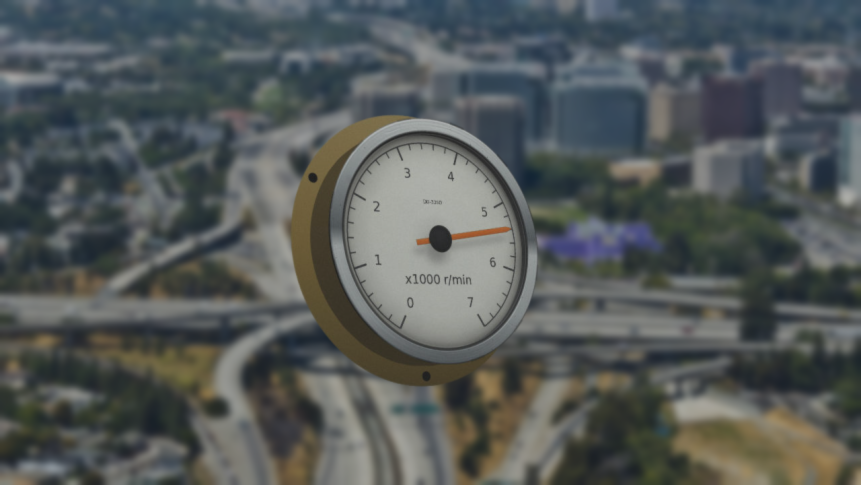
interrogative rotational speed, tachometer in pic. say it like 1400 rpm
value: 5400 rpm
